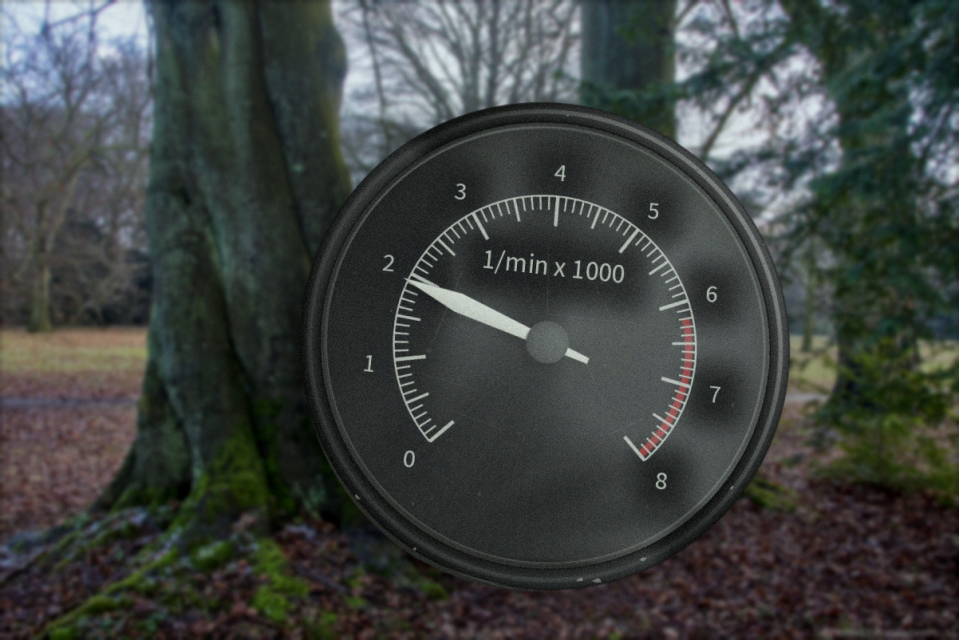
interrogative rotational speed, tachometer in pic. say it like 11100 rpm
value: 1900 rpm
